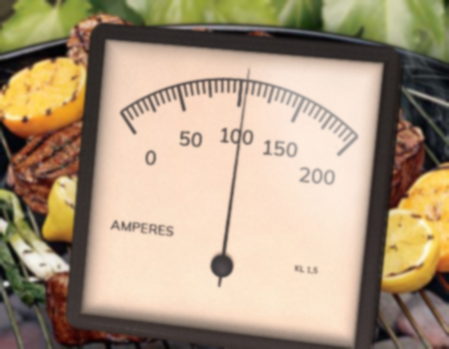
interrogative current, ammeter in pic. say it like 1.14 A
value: 105 A
